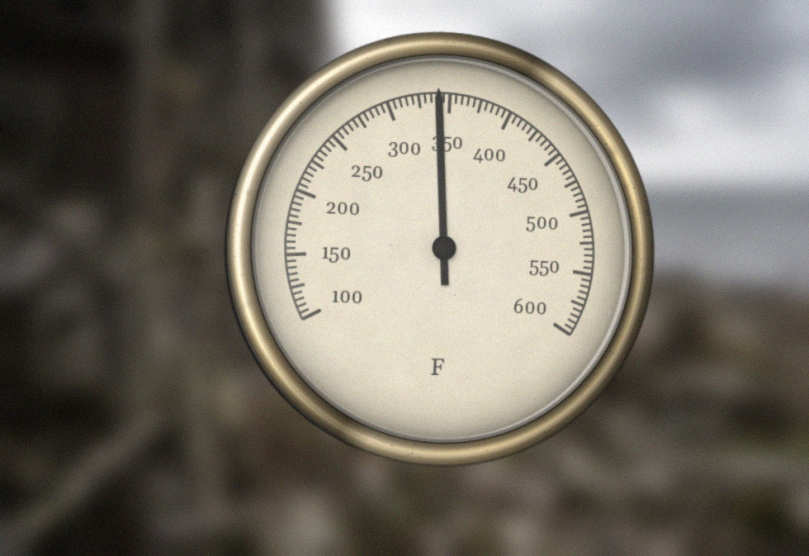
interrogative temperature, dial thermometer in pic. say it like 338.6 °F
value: 340 °F
